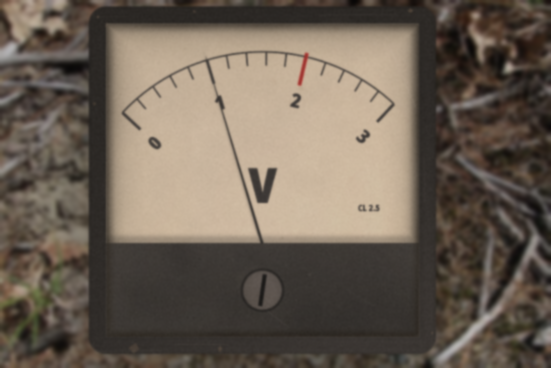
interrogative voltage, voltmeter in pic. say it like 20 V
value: 1 V
